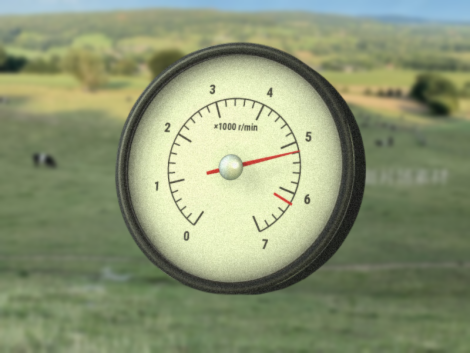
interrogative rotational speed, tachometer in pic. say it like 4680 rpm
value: 5200 rpm
